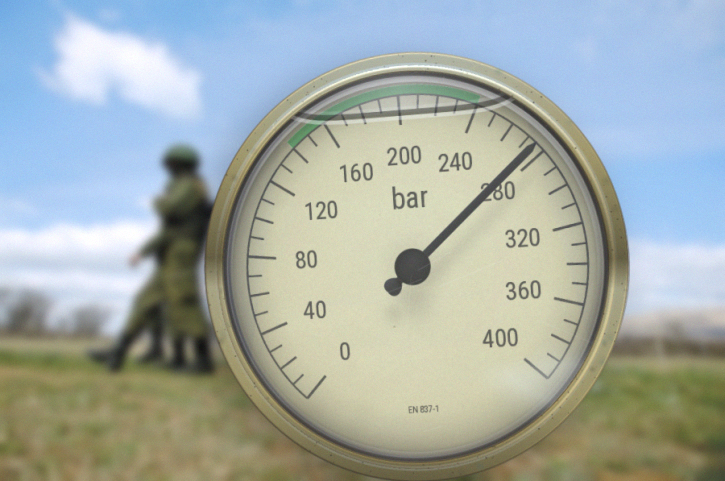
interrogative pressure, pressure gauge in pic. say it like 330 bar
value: 275 bar
